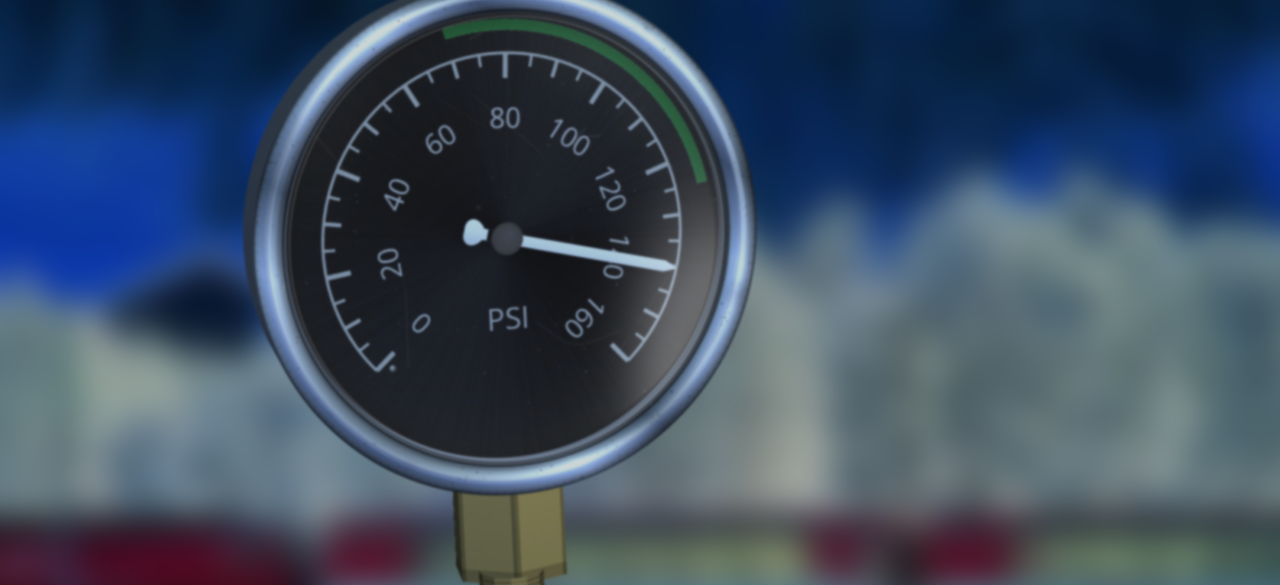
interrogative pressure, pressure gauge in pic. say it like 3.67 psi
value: 140 psi
